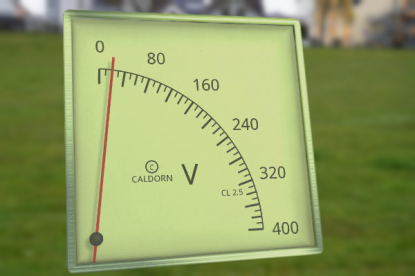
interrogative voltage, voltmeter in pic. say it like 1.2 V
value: 20 V
